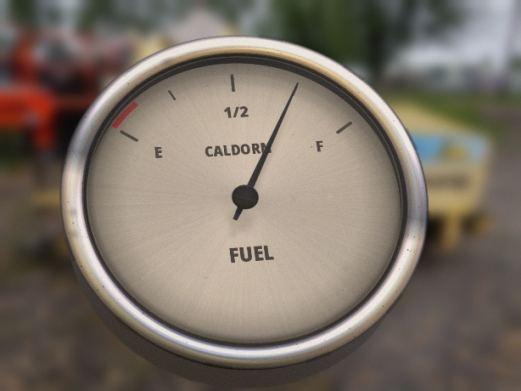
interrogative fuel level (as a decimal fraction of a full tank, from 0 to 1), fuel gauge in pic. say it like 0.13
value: 0.75
